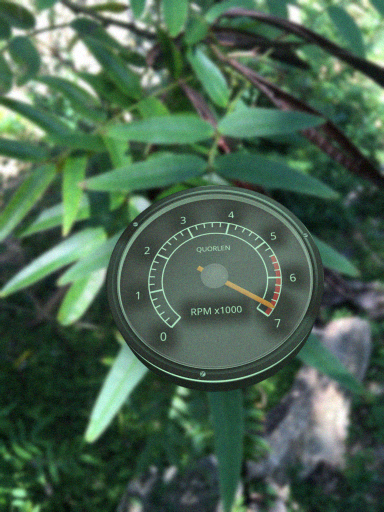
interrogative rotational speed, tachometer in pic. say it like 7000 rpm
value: 6800 rpm
